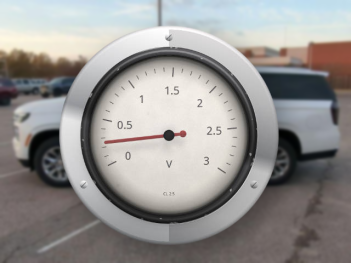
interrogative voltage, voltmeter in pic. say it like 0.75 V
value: 0.25 V
